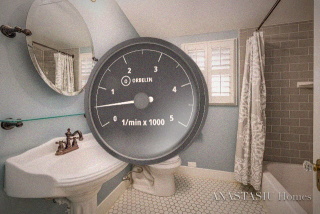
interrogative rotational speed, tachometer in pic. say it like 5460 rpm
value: 500 rpm
